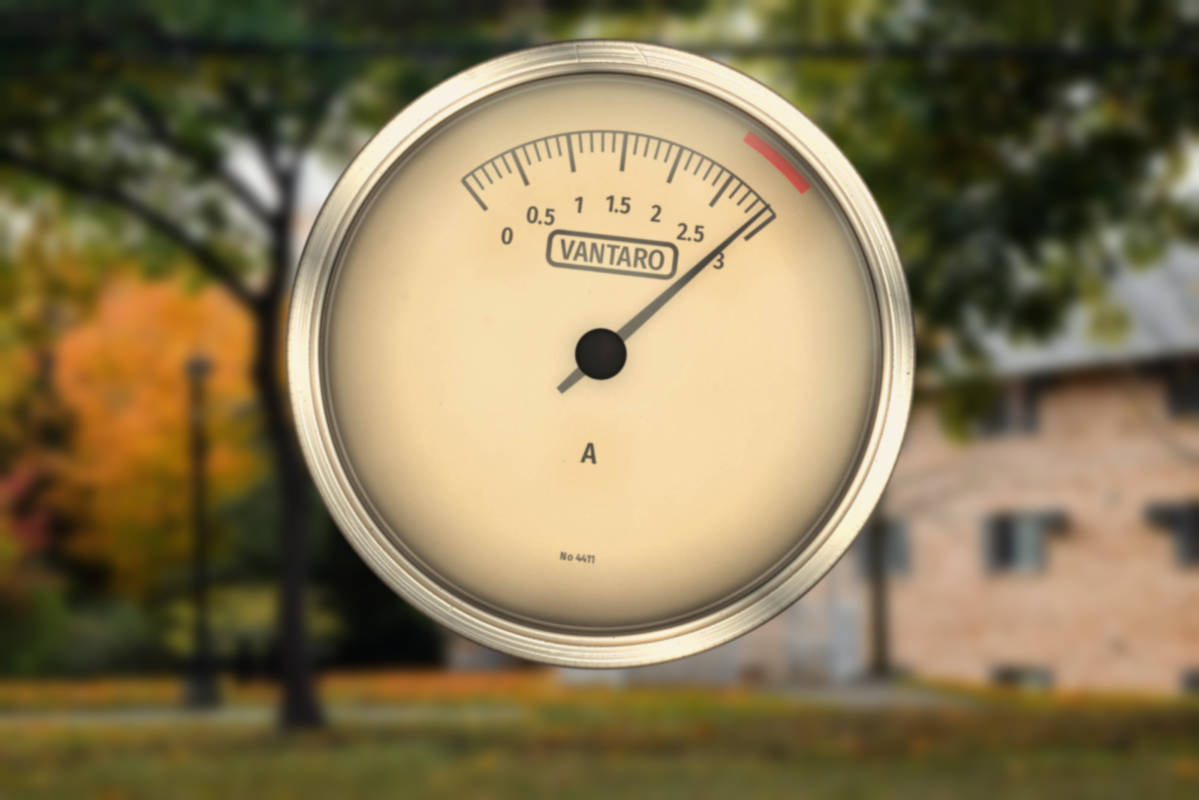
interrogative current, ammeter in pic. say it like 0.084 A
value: 2.9 A
